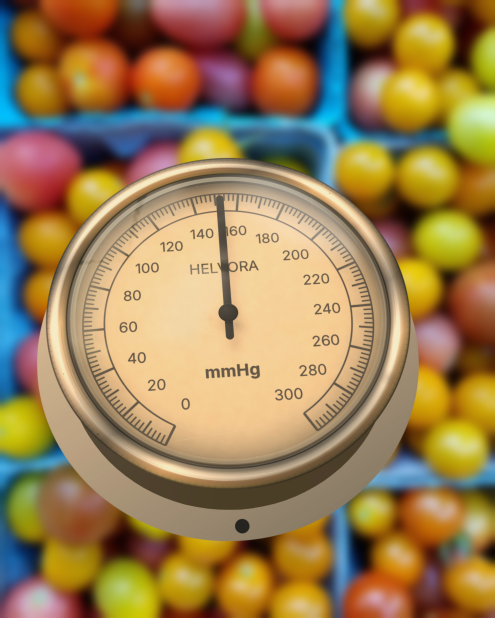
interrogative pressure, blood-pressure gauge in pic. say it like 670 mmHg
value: 152 mmHg
